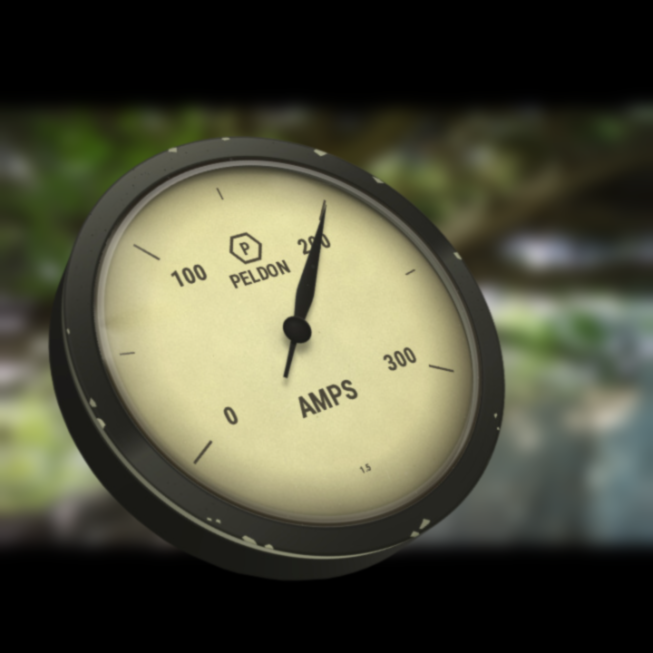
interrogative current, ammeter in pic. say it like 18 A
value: 200 A
